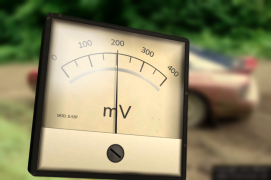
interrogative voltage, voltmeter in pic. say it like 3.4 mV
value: 200 mV
